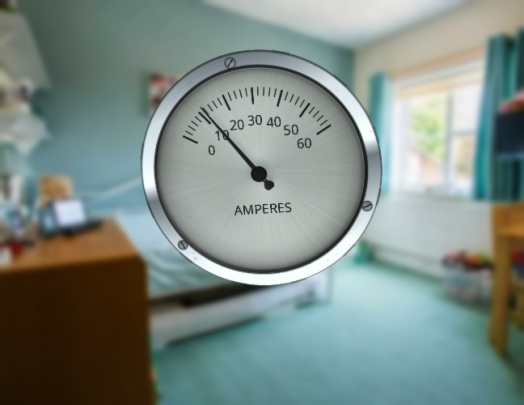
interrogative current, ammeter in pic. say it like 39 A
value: 12 A
